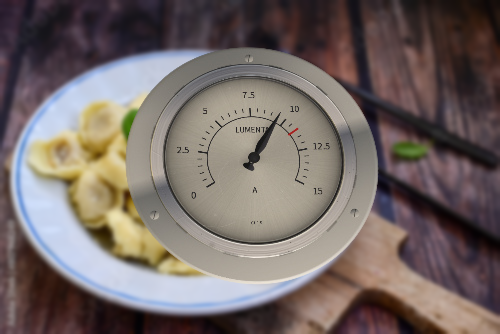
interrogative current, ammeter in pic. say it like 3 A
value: 9.5 A
